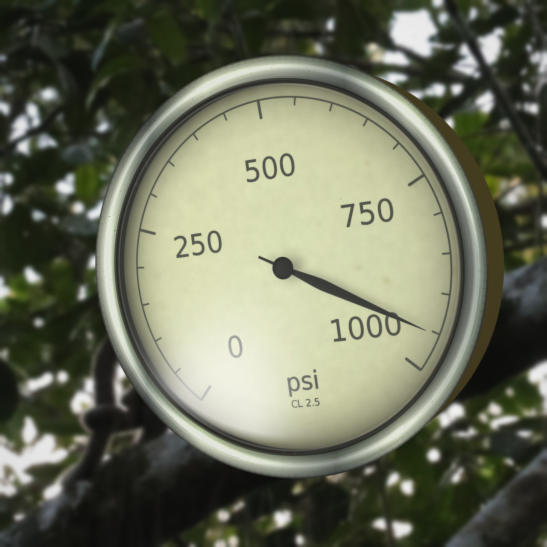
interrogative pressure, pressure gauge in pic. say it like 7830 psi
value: 950 psi
